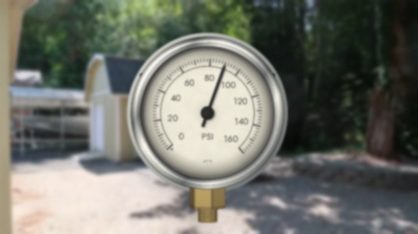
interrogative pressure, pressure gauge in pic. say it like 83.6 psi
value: 90 psi
